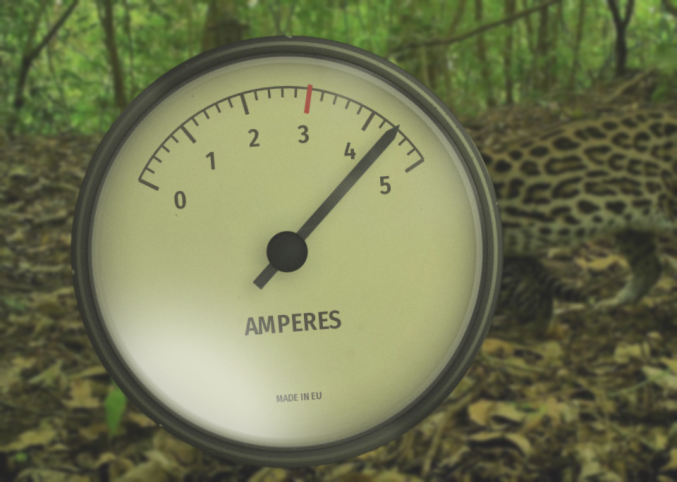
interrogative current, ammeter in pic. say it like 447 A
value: 4.4 A
